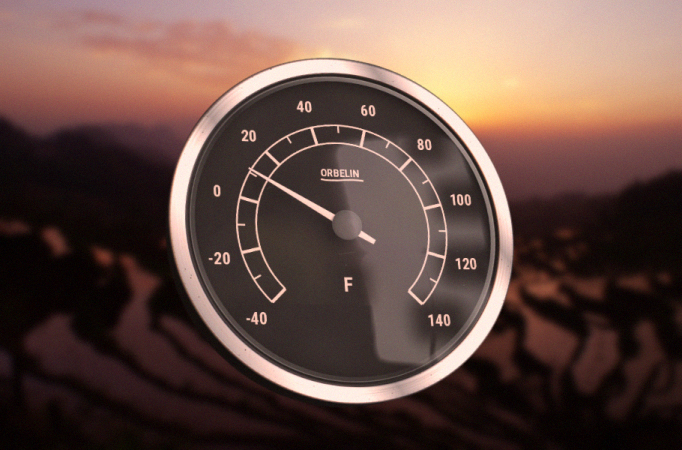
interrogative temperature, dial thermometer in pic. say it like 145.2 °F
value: 10 °F
